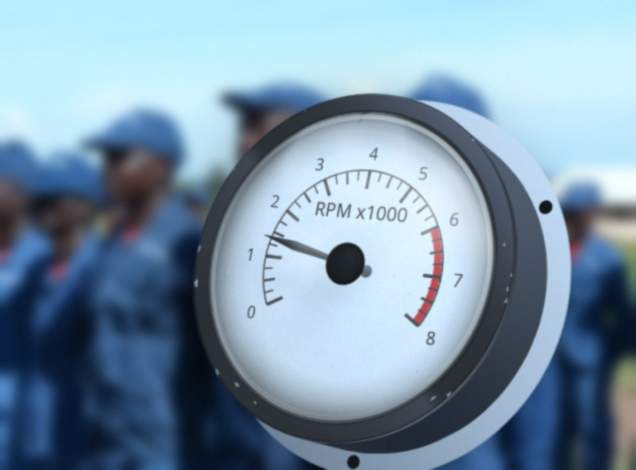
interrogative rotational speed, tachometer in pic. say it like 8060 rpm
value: 1375 rpm
